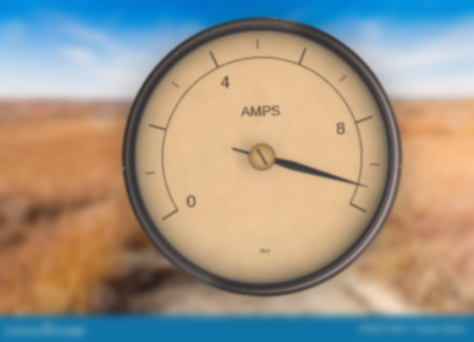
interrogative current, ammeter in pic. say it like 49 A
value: 9.5 A
